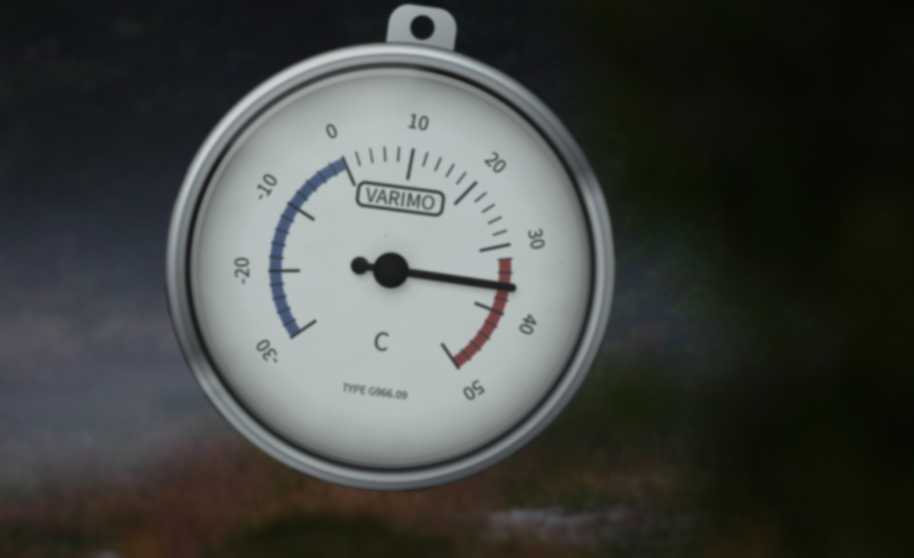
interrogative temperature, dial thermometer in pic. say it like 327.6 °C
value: 36 °C
